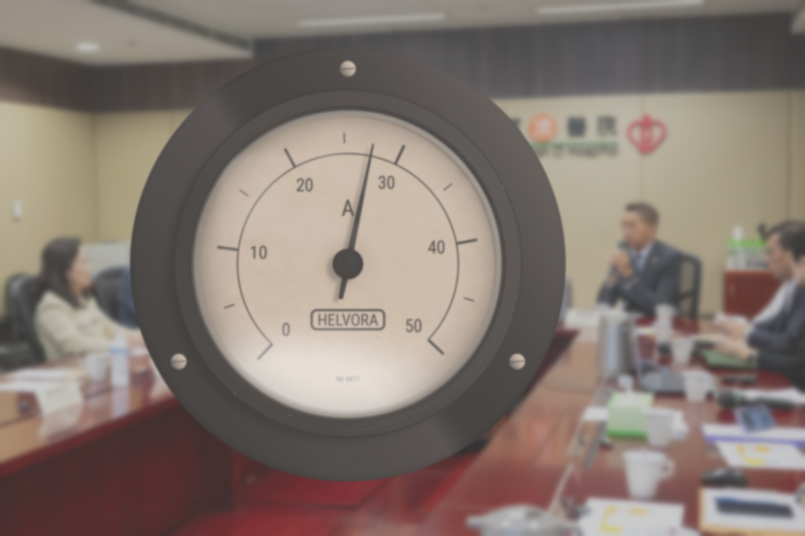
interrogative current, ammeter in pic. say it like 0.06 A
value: 27.5 A
